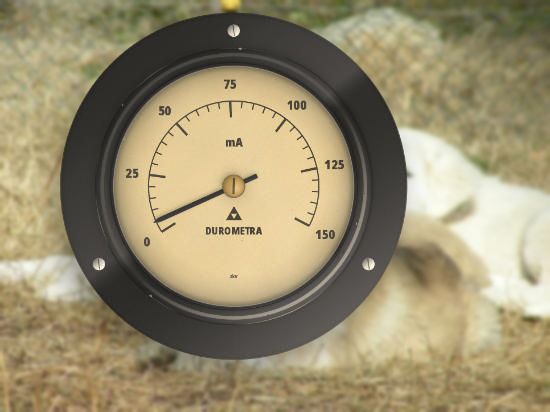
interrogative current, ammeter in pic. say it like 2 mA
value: 5 mA
